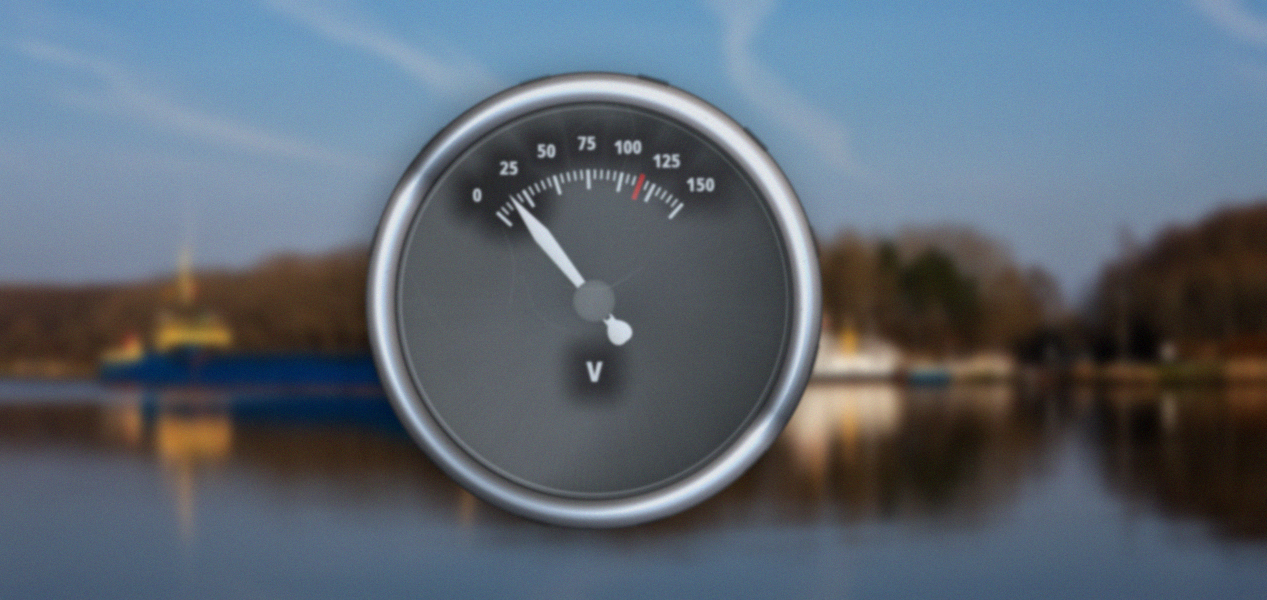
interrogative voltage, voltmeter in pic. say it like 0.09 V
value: 15 V
